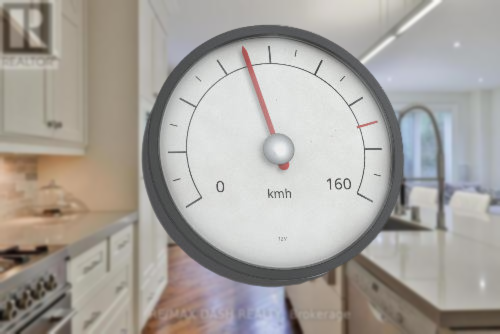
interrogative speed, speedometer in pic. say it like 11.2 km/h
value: 70 km/h
